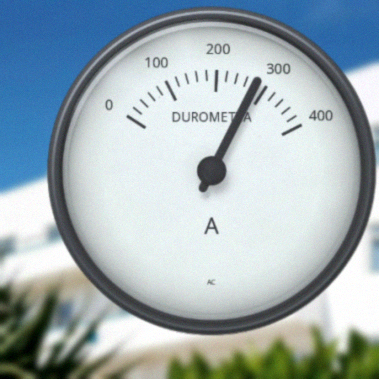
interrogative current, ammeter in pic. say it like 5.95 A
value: 280 A
